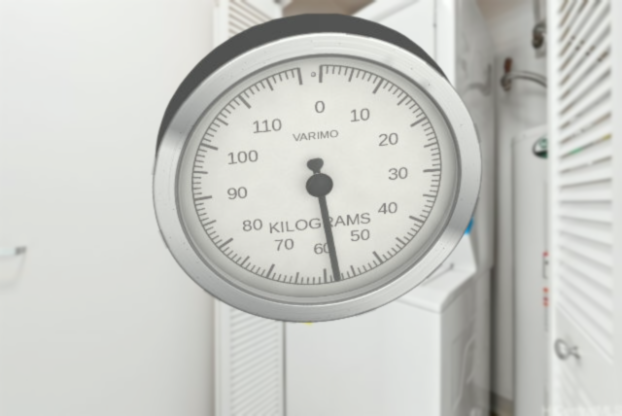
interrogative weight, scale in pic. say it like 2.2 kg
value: 58 kg
